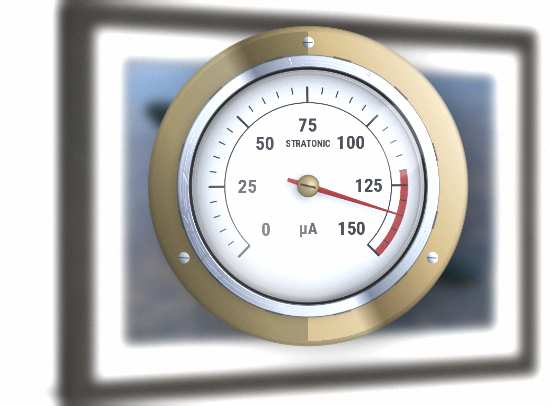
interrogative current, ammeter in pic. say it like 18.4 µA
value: 135 µA
